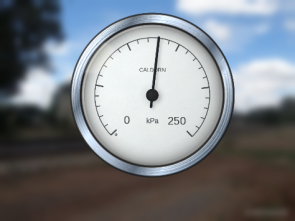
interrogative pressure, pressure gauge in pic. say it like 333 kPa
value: 130 kPa
